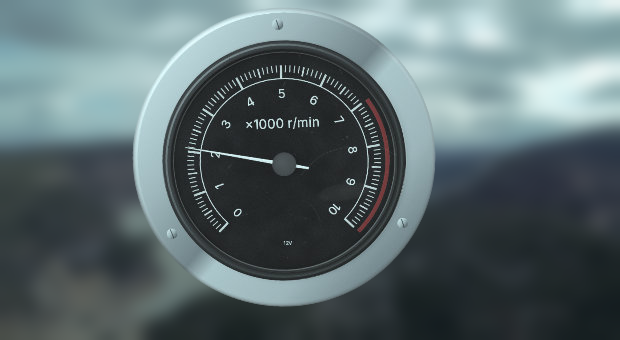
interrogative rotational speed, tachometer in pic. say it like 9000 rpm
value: 2100 rpm
